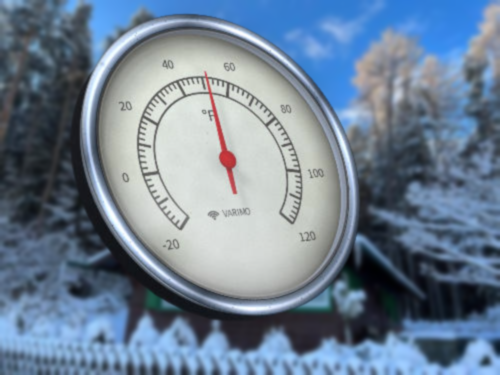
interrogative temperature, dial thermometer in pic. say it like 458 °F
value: 50 °F
